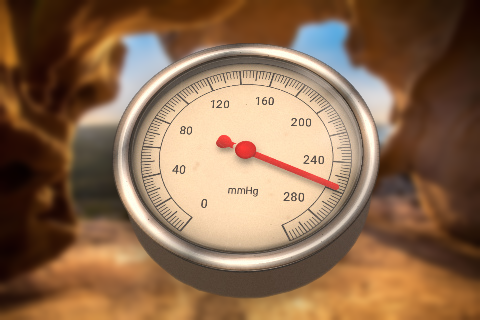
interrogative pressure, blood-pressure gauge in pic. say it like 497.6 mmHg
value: 260 mmHg
